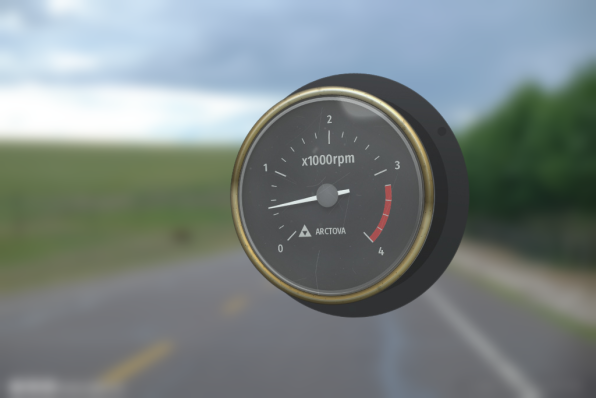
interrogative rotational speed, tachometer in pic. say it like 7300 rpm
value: 500 rpm
